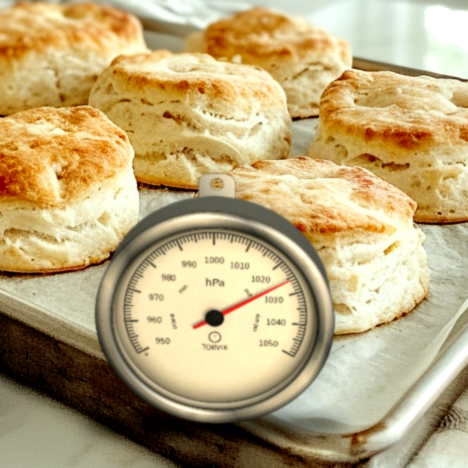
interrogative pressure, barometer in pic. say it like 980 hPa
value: 1025 hPa
